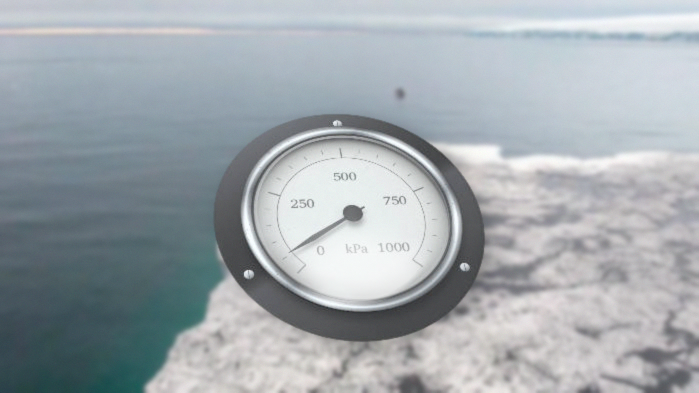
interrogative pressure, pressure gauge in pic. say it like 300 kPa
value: 50 kPa
